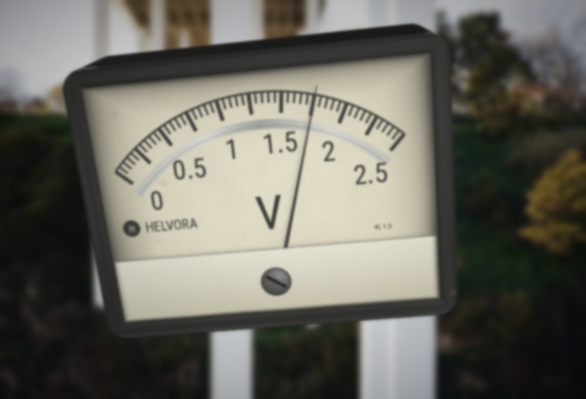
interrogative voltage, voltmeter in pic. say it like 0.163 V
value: 1.75 V
